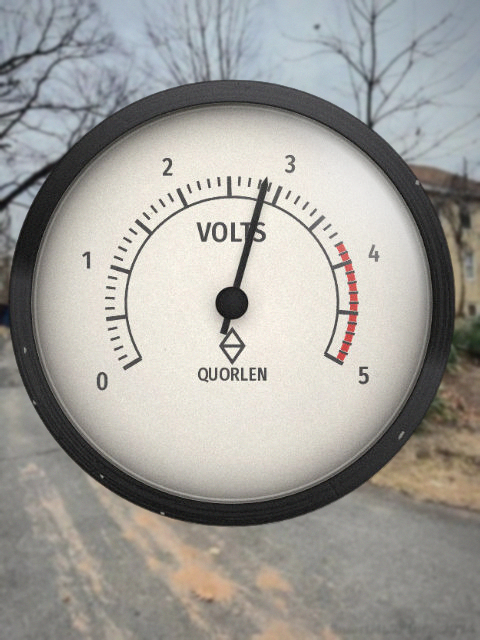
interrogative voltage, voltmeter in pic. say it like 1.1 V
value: 2.85 V
